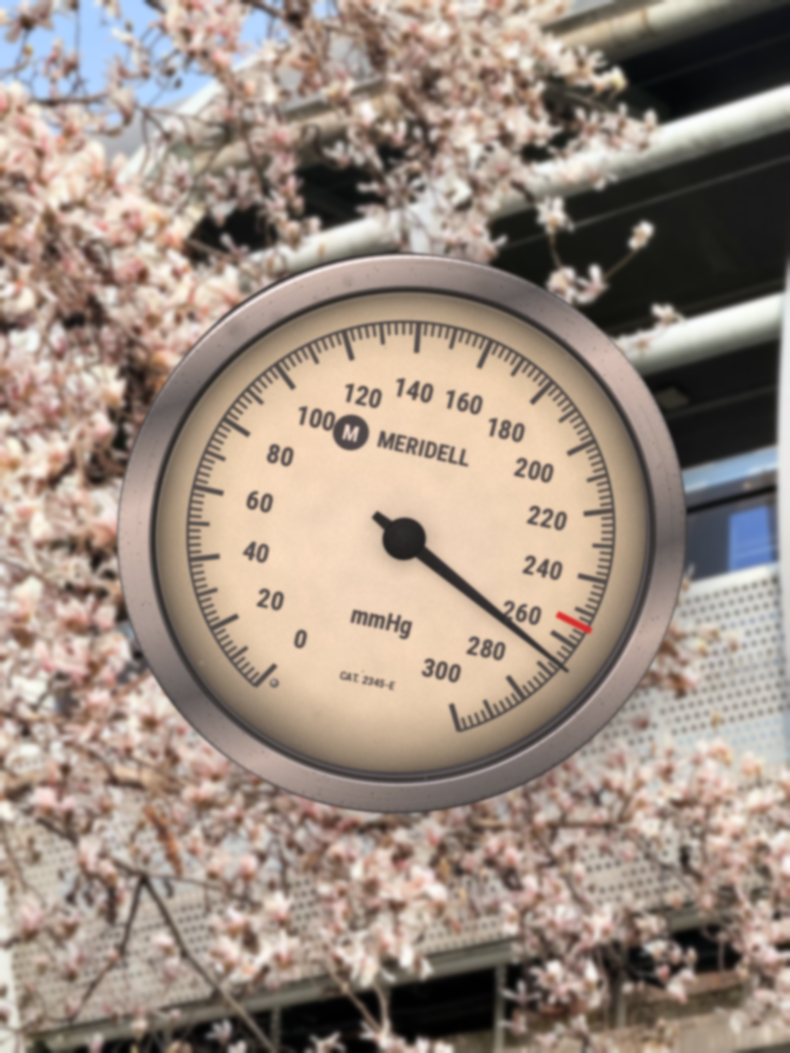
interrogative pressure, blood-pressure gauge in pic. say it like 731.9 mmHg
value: 266 mmHg
